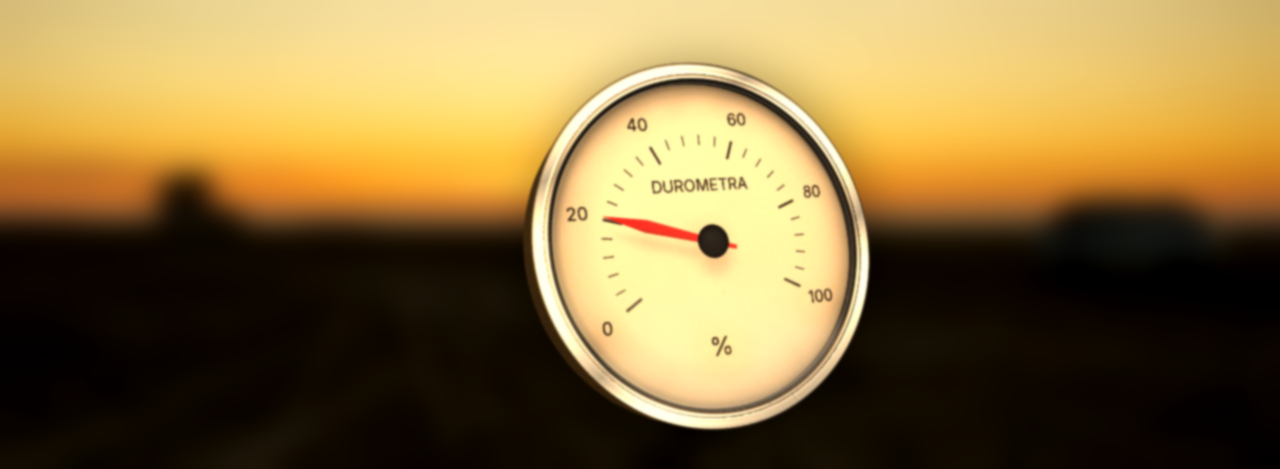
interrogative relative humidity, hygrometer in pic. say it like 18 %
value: 20 %
